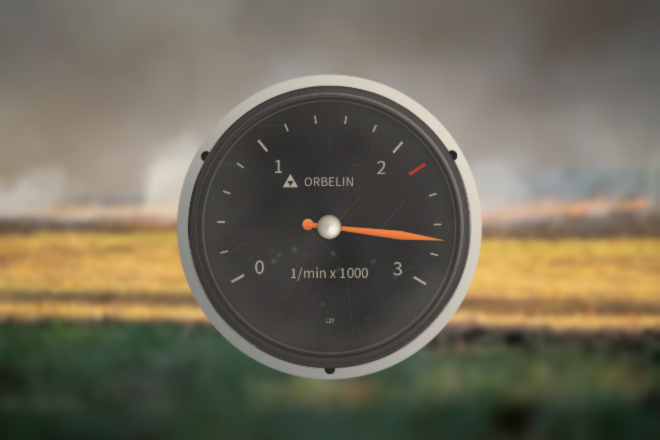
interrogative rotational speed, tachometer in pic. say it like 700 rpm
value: 2700 rpm
